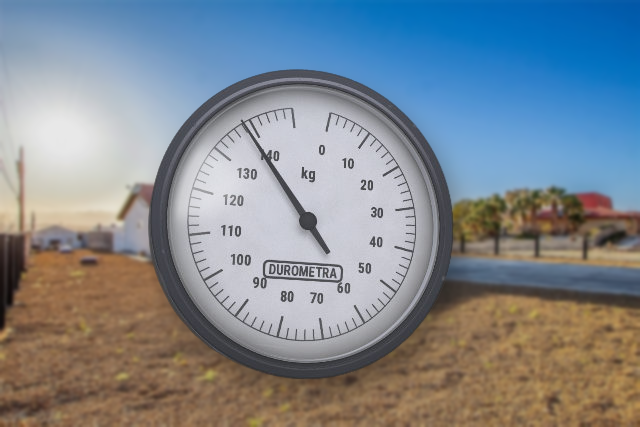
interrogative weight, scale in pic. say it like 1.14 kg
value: 138 kg
